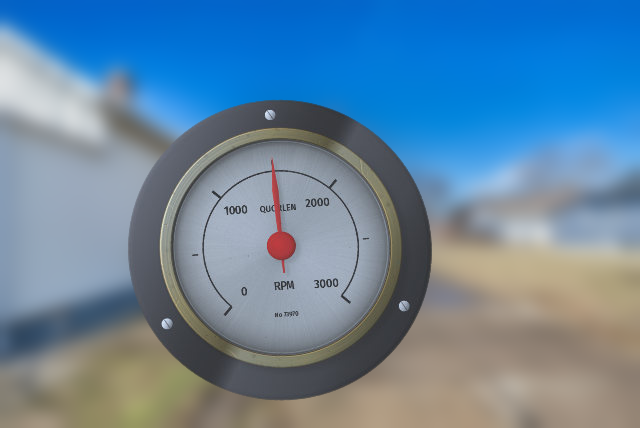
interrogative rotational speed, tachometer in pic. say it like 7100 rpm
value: 1500 rpm
